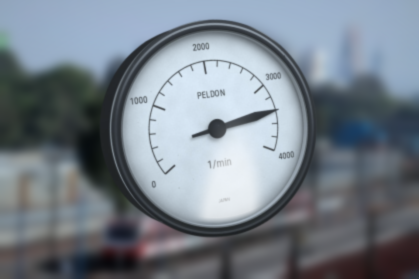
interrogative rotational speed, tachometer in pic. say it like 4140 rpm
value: 3400 rpm
